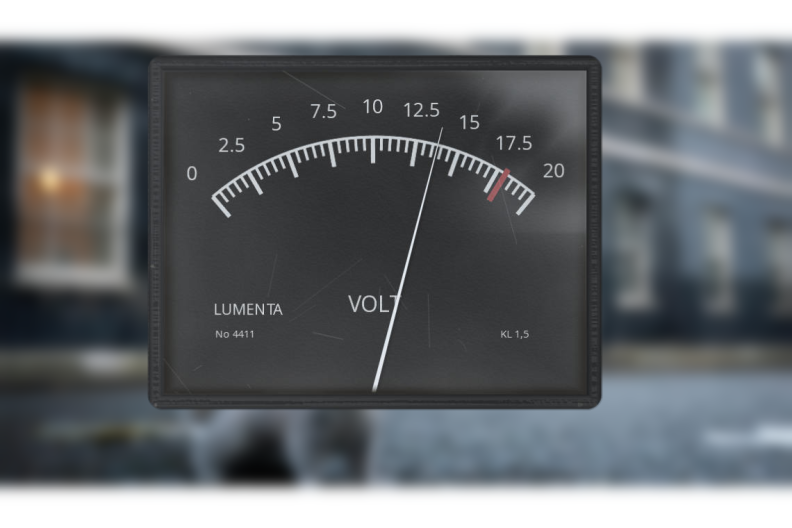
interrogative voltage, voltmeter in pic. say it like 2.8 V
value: 13.75 V
